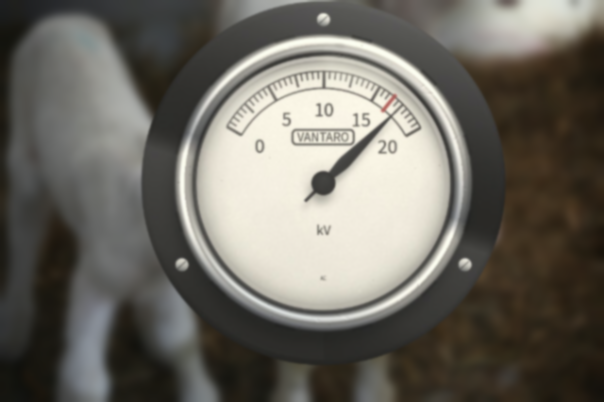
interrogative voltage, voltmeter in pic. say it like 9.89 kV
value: 17.5 kV
